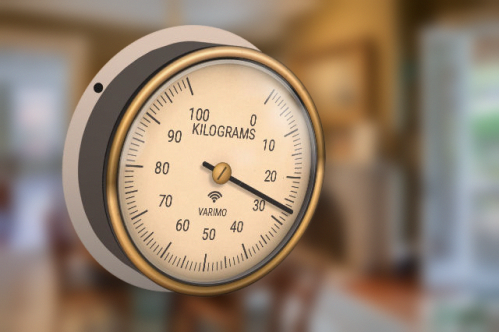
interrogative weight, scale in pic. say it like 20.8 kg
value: 27 kg
